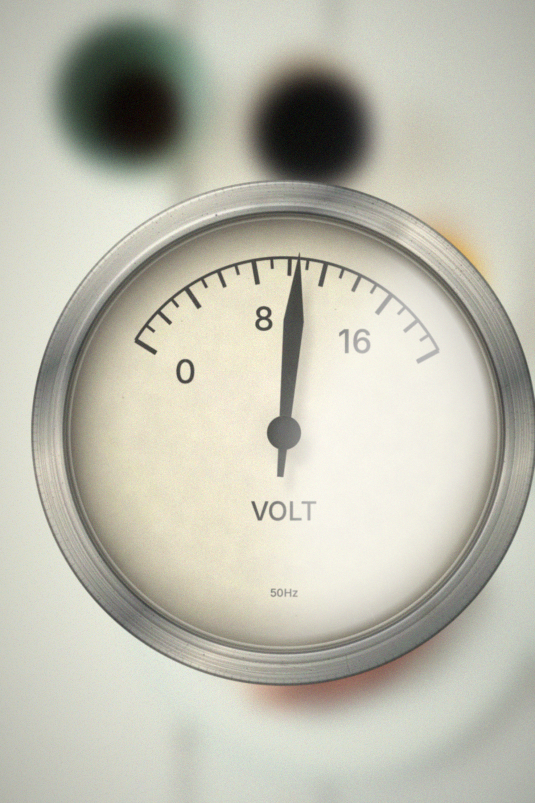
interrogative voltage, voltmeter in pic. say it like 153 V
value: 10.5 V
